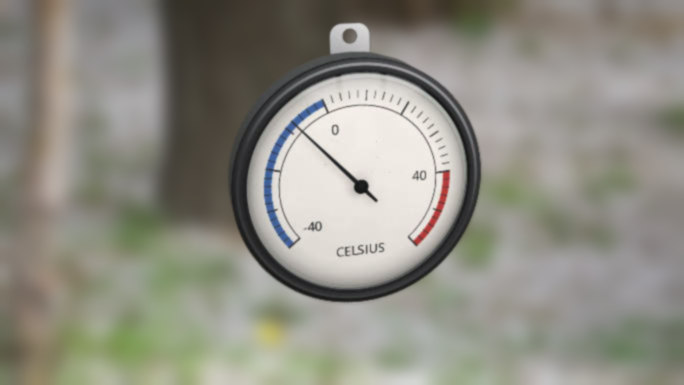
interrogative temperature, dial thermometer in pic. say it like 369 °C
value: -8 °C
